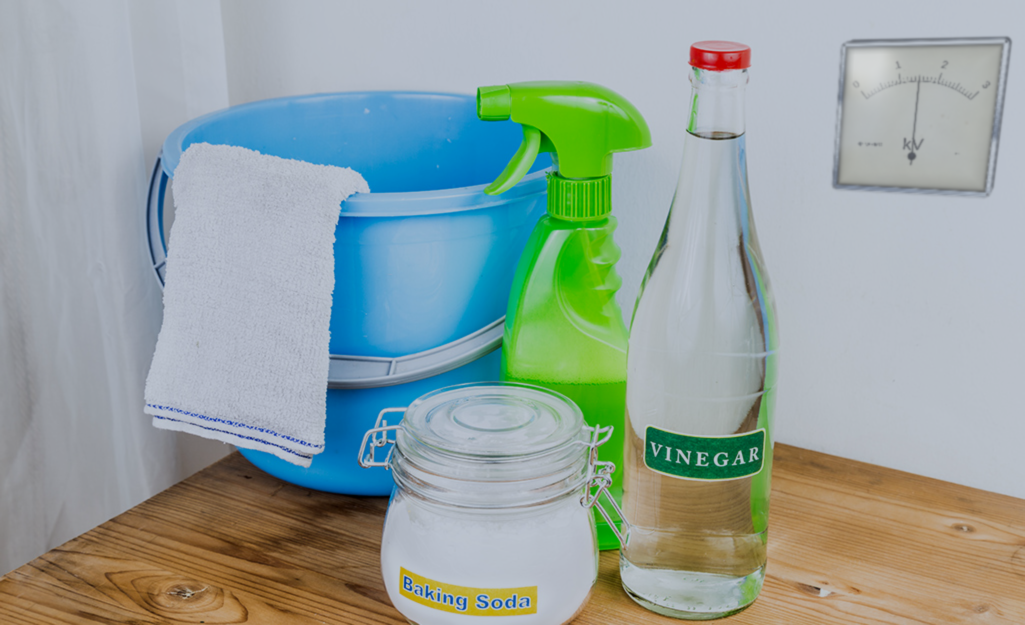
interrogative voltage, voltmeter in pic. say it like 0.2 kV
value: 1.5 kV
